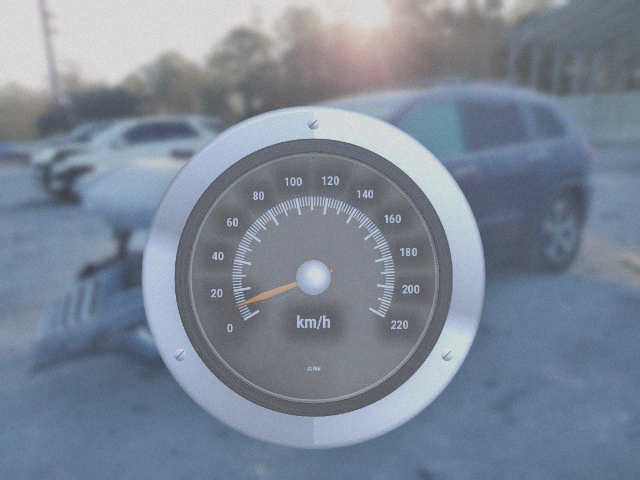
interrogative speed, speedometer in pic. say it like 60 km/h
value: 10 km/h
